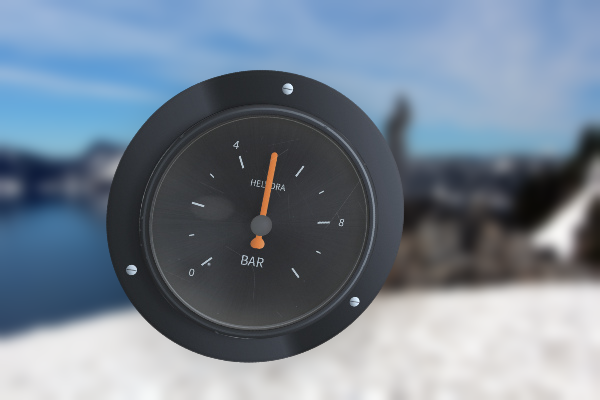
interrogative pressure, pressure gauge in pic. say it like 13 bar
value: 5 bar
